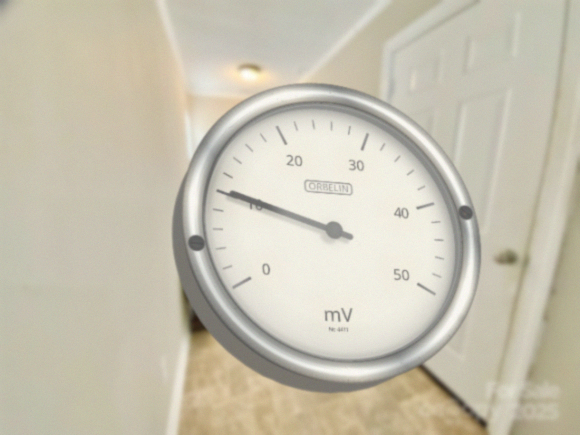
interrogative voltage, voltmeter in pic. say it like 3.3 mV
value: 10 mV
